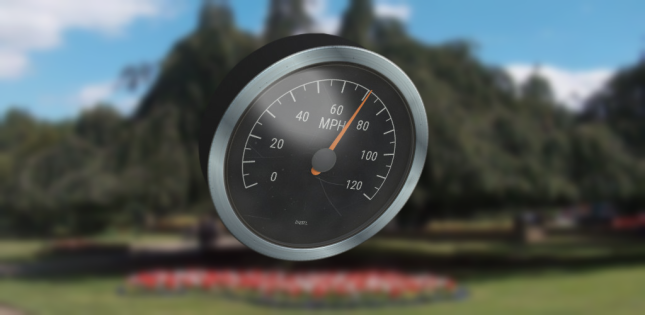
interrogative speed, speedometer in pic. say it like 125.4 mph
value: 70 mph
